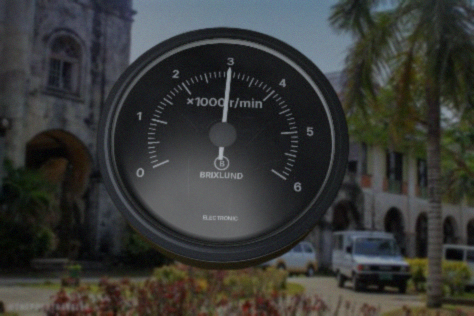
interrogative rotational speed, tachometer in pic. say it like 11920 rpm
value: 3000 rpm
